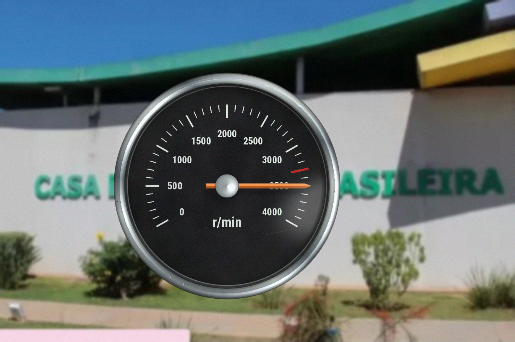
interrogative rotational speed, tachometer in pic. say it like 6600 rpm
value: 3500 rpm
